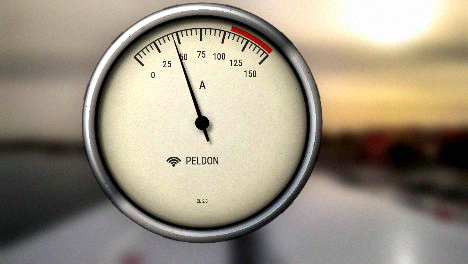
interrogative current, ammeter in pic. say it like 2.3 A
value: 45 A
